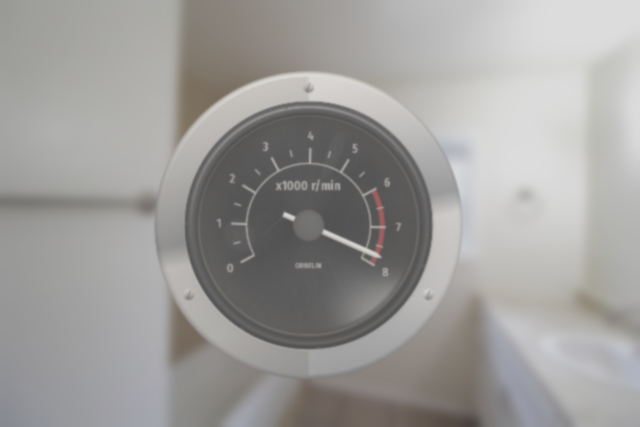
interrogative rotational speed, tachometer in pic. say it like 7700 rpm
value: 7750 rpm
